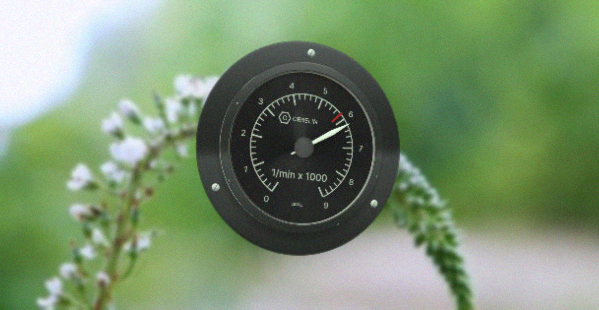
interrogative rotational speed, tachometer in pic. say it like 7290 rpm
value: 6200 rpm
